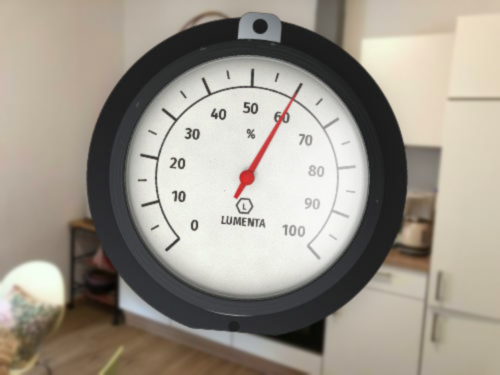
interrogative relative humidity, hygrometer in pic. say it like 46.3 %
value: 60 %
